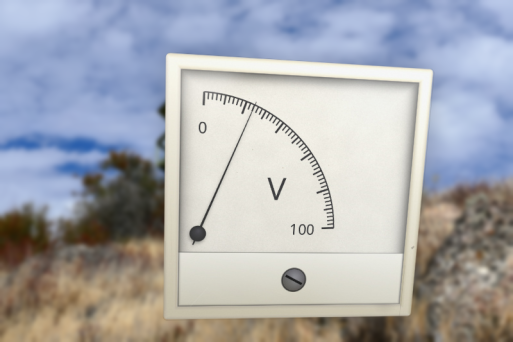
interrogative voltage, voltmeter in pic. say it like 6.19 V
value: 24 V
